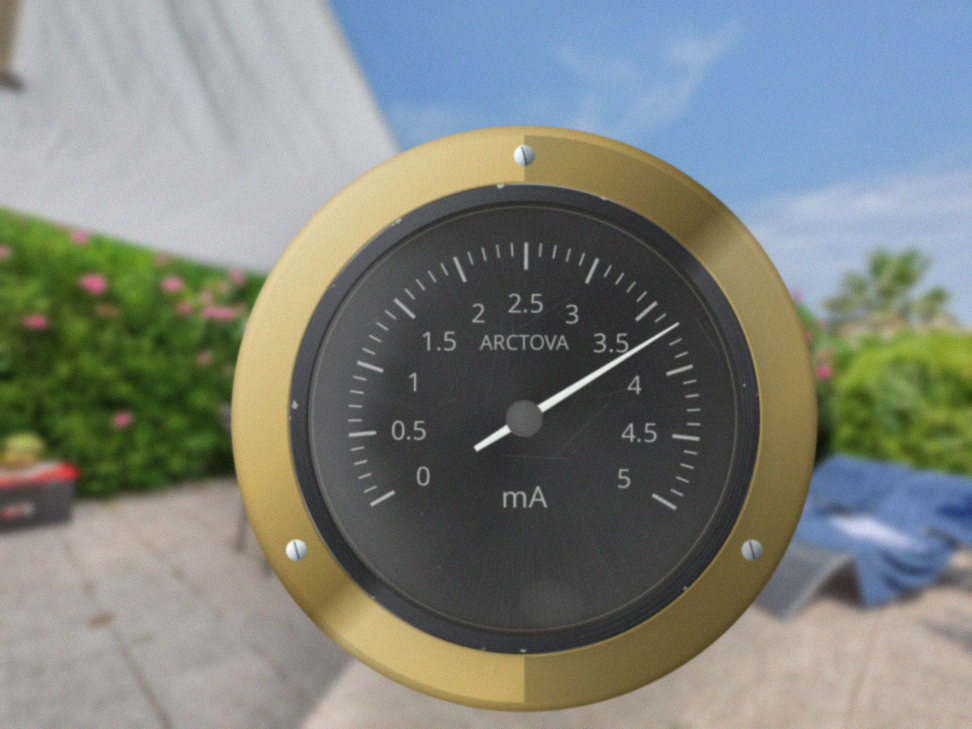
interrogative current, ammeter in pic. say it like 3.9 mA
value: 3.7 mA
